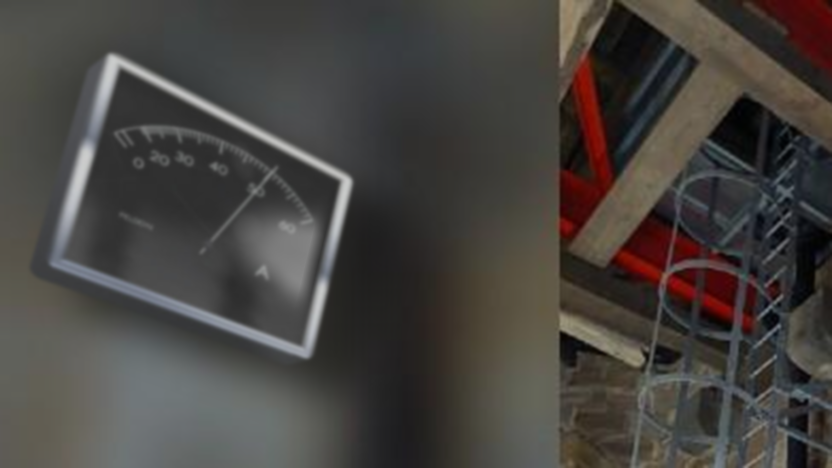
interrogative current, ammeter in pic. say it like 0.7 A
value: 50 A
